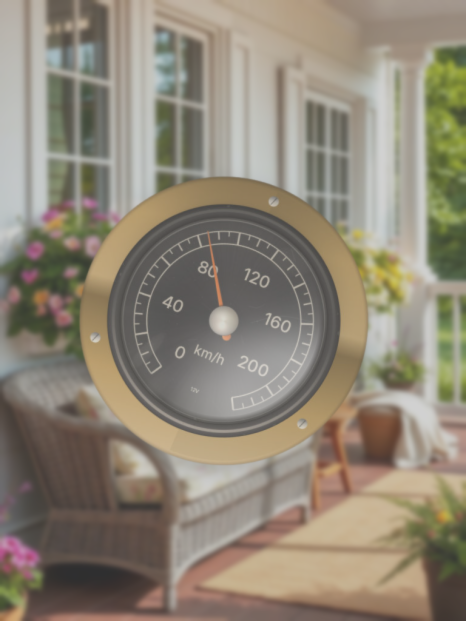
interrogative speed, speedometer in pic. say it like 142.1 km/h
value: 85 km/h
